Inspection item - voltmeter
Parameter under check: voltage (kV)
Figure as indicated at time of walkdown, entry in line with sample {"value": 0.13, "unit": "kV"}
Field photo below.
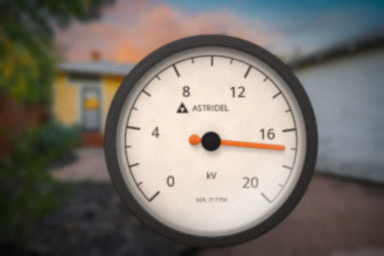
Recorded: {"value": 17, "unit": "kV"}
